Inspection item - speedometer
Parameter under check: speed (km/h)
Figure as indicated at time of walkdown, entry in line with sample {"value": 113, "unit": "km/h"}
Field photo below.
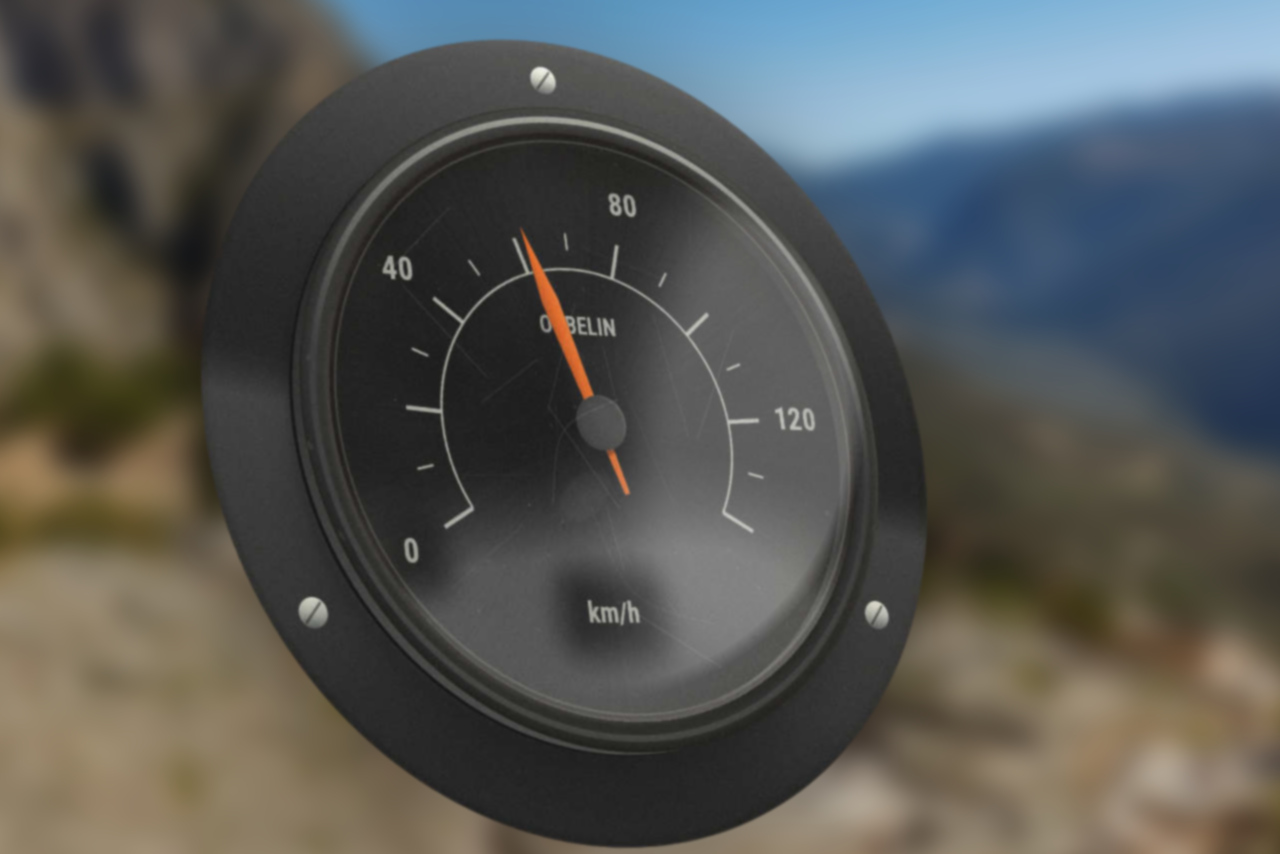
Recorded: {"value": 60, "unit": "km/h"}
